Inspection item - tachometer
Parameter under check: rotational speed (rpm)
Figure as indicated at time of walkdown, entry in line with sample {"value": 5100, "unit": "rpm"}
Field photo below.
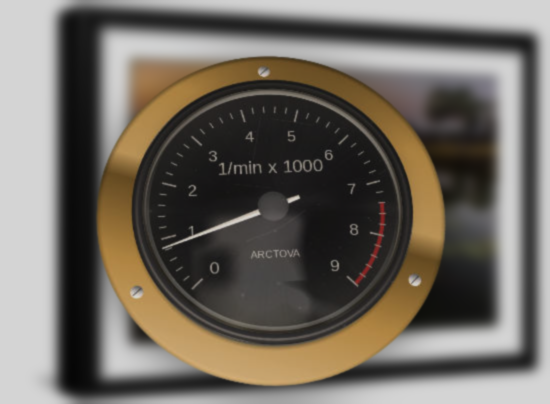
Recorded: {"value": 800, "unit": "rpm"}
